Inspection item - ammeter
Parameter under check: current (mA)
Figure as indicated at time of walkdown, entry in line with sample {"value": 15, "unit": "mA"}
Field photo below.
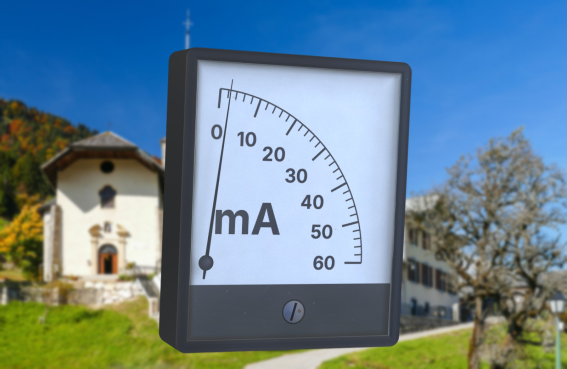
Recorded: {"value": 2, "unit": "mA"}
